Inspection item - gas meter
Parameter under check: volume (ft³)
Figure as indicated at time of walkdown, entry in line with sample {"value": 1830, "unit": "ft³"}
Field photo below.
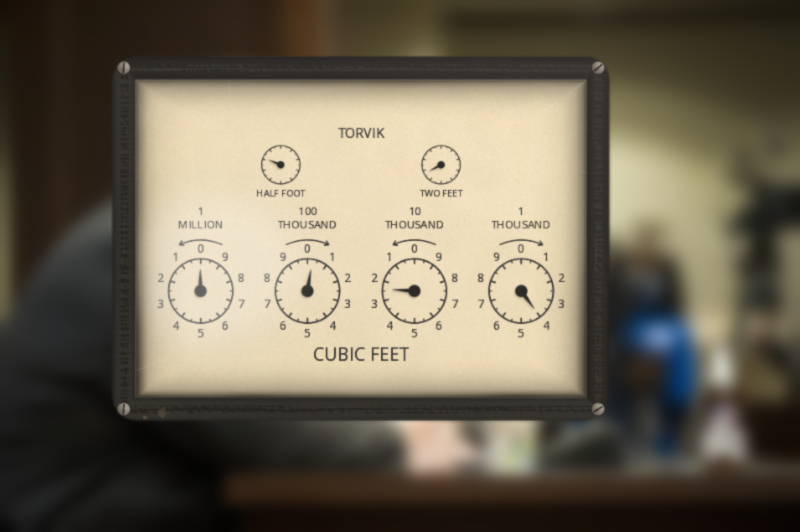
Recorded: {"value": 2400, "unit": "ft³"}
